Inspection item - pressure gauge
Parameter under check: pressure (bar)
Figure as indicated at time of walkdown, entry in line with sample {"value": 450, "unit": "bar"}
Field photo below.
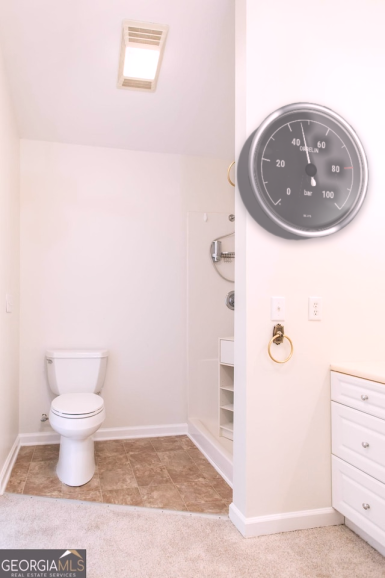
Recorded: {"value": 45, "unit": "bar"}
